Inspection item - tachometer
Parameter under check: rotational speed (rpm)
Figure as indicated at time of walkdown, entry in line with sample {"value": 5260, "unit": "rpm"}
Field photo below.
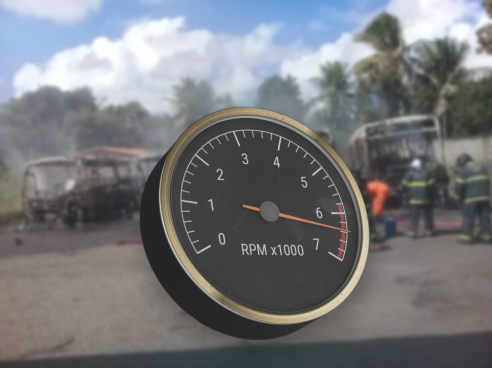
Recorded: {"value": 6400, "unit": "rpm"}
